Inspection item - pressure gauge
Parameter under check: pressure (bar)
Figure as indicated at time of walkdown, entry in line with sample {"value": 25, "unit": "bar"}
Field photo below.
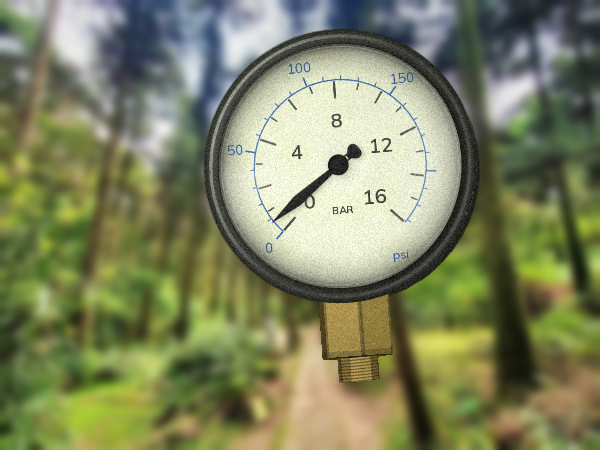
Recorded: {"value": 0.5, "unit": "bar"}
